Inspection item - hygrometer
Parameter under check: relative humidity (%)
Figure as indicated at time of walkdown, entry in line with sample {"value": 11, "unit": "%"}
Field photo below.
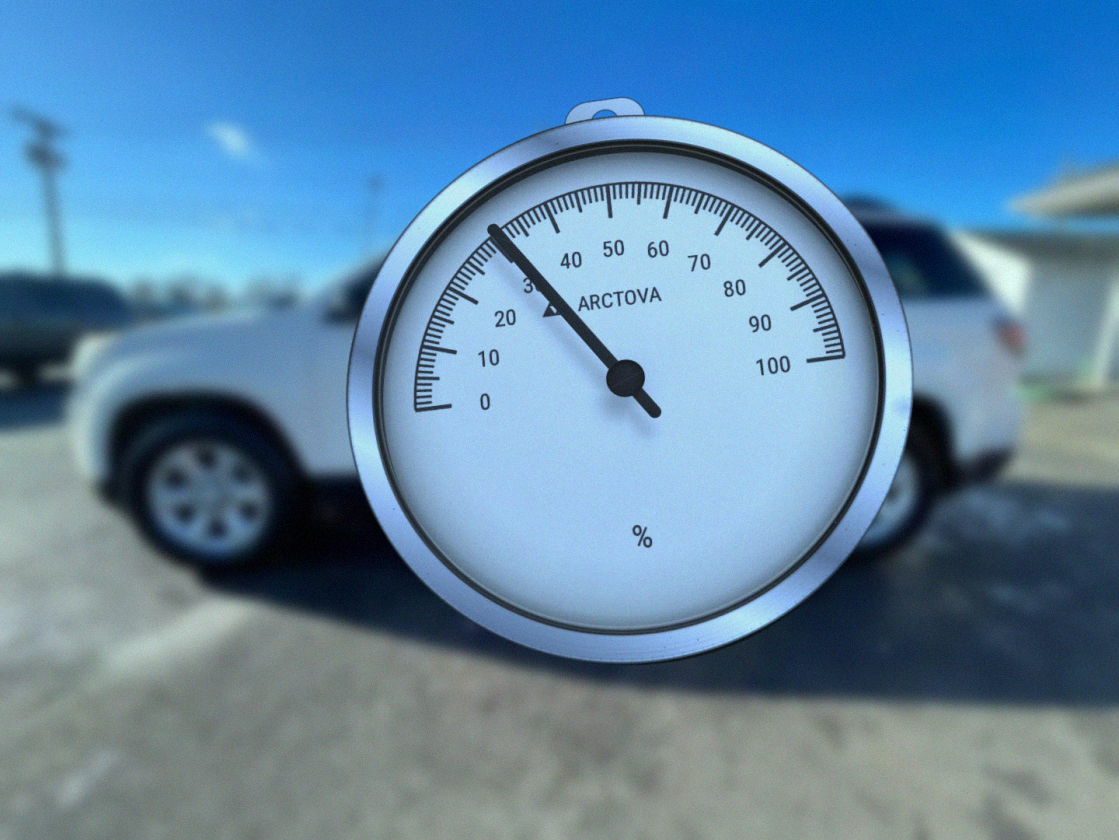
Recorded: {"value": 31, "unit": "%"}
